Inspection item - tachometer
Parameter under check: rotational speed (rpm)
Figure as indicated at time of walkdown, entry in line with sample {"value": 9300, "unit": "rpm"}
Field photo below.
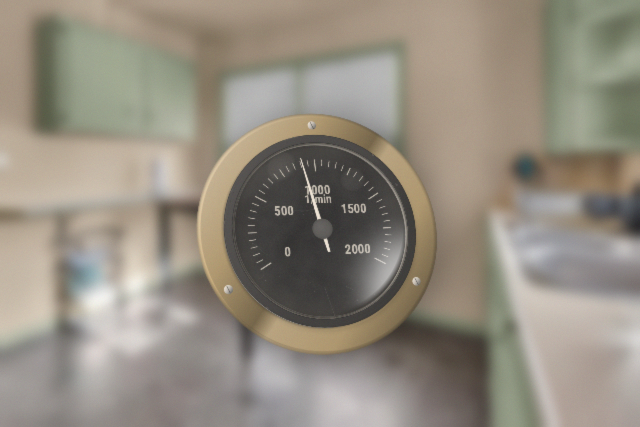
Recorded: {"value": 900, "unit": "rpm"}
